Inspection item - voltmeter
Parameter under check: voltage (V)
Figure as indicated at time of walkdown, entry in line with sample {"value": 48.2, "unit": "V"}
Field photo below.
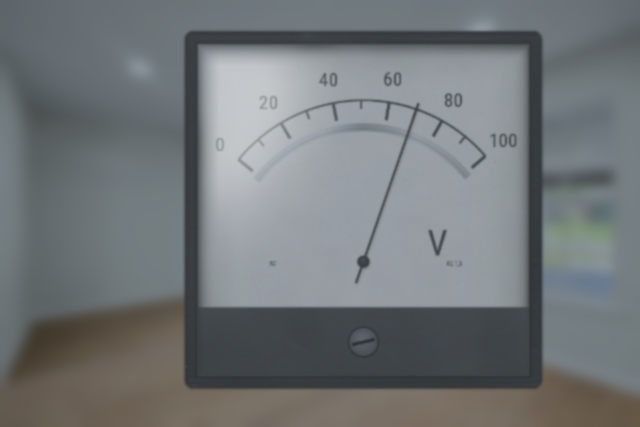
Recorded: {"value": 70, "unit": "V"}
